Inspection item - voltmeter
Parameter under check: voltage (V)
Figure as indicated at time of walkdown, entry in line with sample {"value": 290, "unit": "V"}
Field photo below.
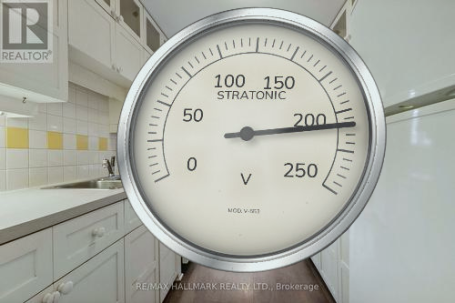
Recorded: {"value": 210, "unit": "V"}
